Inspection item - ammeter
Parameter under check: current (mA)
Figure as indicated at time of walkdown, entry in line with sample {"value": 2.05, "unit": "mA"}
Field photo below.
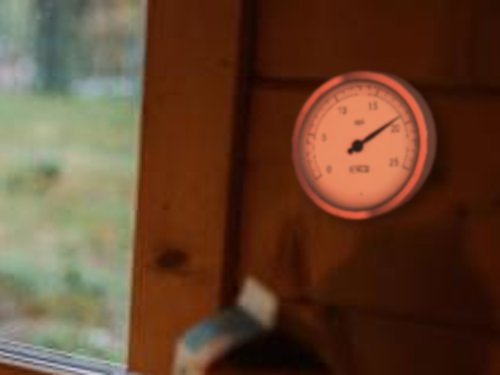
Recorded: {"value": 19, "unit": "mA"}
